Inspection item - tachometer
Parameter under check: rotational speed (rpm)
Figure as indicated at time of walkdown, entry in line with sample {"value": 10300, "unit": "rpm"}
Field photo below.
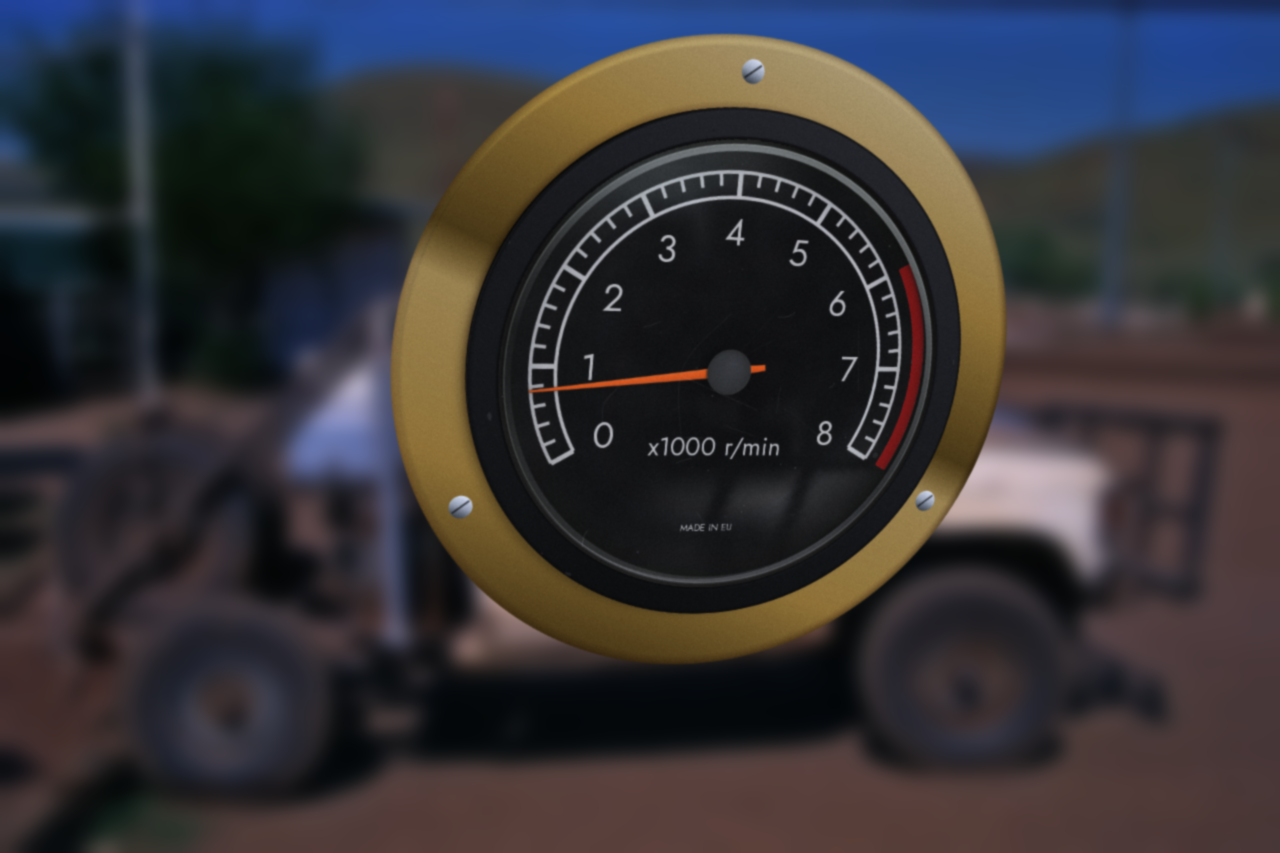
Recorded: {"value": 800, "unit": "rpm"}
